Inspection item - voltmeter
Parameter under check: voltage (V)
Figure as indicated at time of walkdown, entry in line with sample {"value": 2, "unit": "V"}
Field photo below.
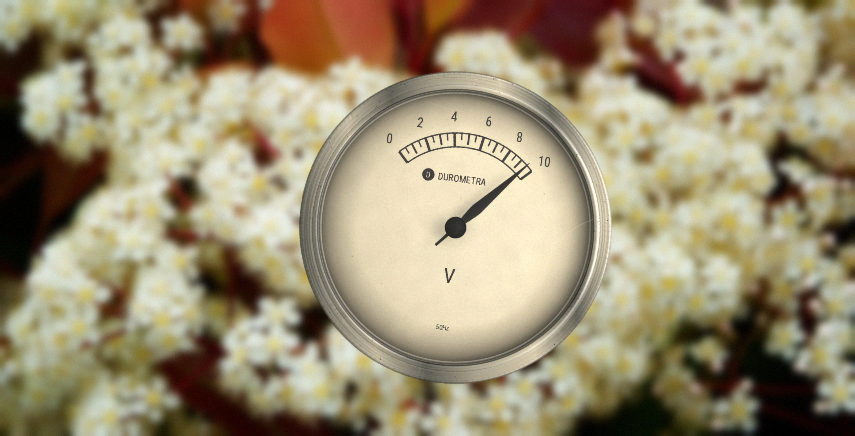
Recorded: {"value": 9.5, "unit": "V"}
